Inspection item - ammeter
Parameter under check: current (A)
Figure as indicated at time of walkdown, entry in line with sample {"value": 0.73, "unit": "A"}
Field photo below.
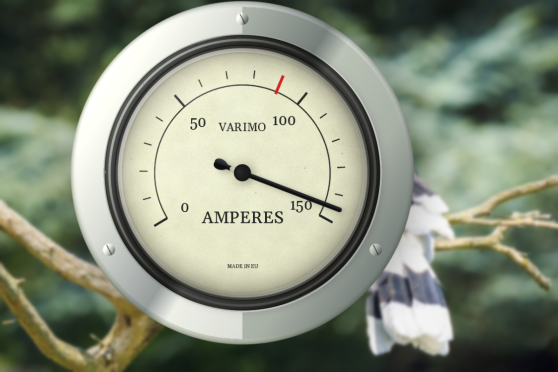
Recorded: {"value": 145, "unit": "A"}
